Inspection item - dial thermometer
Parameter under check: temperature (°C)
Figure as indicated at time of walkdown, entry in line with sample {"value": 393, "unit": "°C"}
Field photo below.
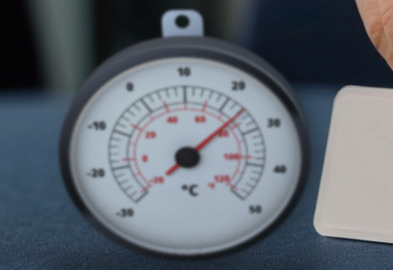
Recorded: {"value": 24, "unit": "°C"}
